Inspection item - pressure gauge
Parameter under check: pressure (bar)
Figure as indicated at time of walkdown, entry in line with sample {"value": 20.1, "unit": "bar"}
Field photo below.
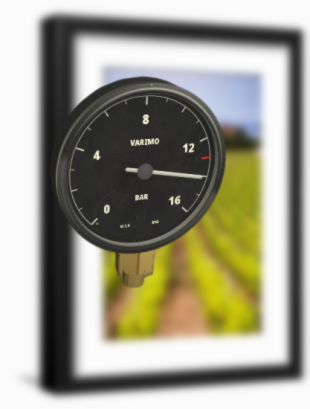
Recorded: {"value": 14, "unit": "bar"}
